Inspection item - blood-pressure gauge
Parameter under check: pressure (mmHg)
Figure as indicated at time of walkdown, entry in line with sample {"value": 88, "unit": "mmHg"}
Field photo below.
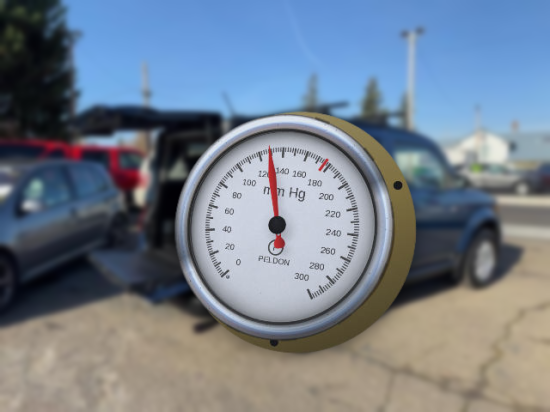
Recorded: {"value": 130, "unit": "mmHg"}
